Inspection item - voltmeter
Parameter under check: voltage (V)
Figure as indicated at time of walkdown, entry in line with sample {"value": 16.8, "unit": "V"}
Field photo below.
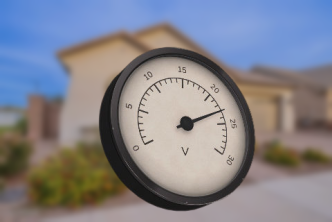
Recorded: {"value": 23, "unit": "V"}
